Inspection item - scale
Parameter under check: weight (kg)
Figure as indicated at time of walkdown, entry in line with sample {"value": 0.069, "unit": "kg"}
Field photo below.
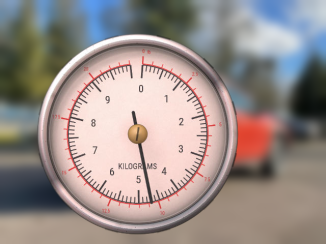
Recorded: {"value": 4.7, "unit": "kg"}
